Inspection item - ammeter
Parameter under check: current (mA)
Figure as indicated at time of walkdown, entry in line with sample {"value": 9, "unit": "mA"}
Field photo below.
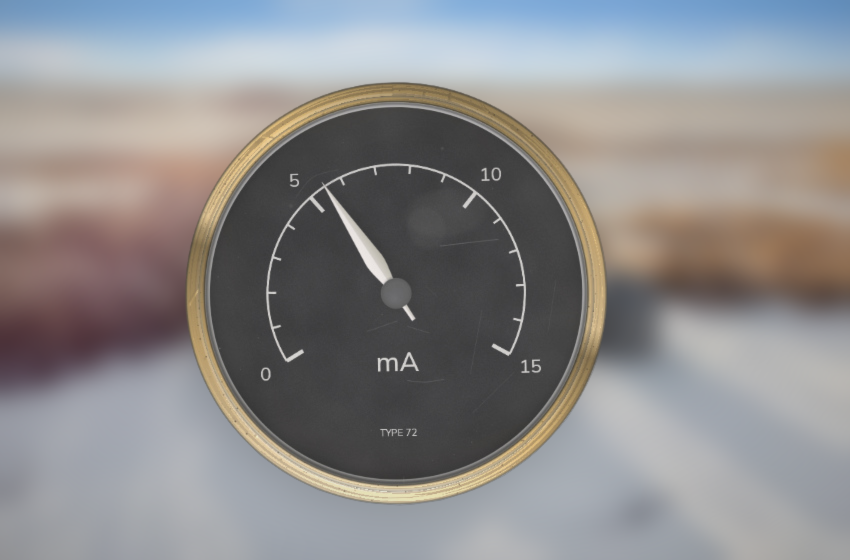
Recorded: {"value": 5.5, "unit": "mA"}
